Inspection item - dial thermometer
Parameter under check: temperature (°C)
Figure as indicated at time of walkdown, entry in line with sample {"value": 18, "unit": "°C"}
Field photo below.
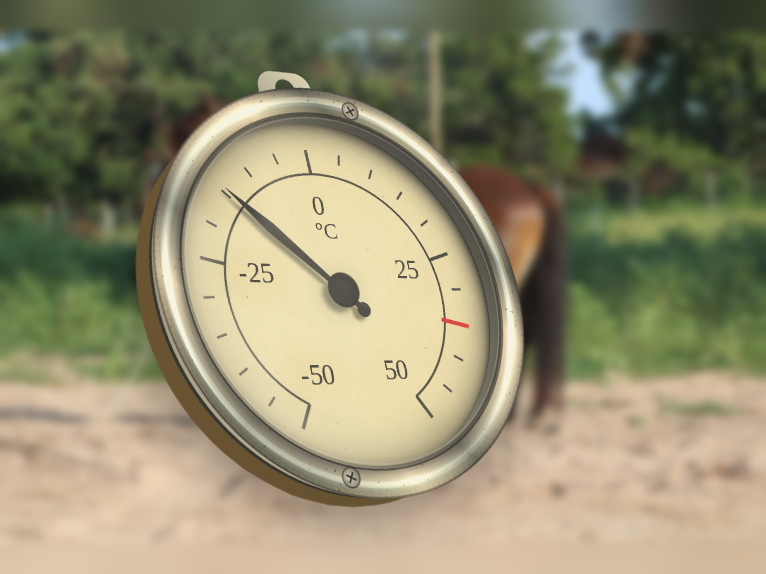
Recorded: {"value": -15, "unit": "°C"}
